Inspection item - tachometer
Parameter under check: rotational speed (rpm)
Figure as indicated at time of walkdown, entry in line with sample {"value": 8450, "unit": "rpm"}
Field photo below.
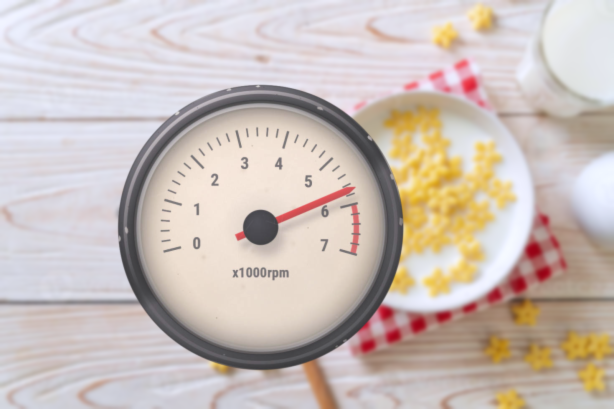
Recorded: {"value": 5700, "unit": "rpm"}
